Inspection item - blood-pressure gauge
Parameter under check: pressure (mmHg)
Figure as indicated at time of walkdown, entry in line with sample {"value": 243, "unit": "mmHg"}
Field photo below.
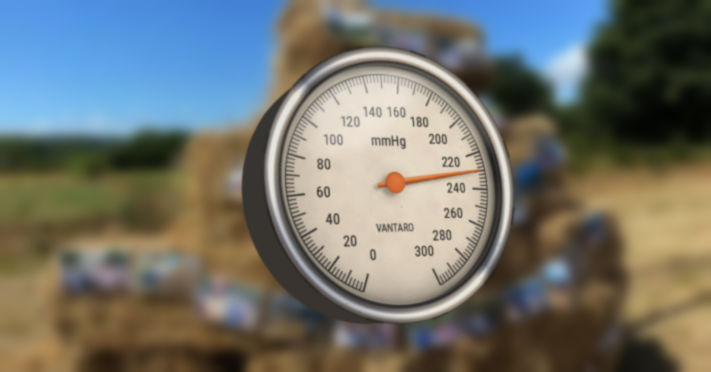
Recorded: {"value": 230, "unit": "mmHg"}
